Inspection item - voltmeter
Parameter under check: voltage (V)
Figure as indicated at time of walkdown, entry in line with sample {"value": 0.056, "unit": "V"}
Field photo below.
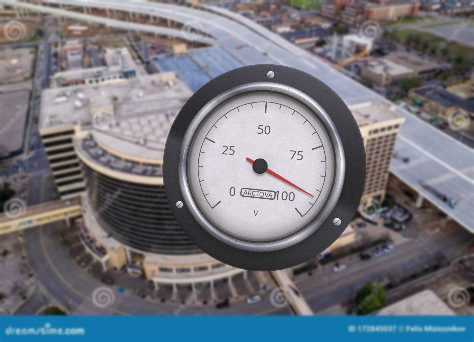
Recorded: {"value": 92.5, "unit": "V"}
